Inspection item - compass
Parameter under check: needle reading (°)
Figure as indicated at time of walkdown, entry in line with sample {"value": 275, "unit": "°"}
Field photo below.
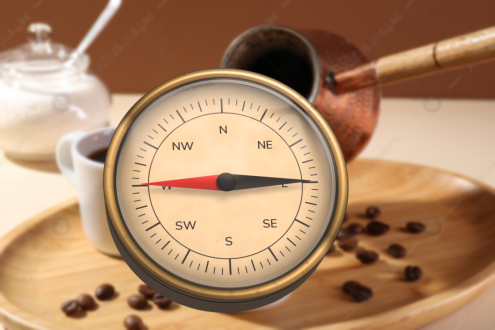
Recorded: {"value": 270, "unit": "°"}
